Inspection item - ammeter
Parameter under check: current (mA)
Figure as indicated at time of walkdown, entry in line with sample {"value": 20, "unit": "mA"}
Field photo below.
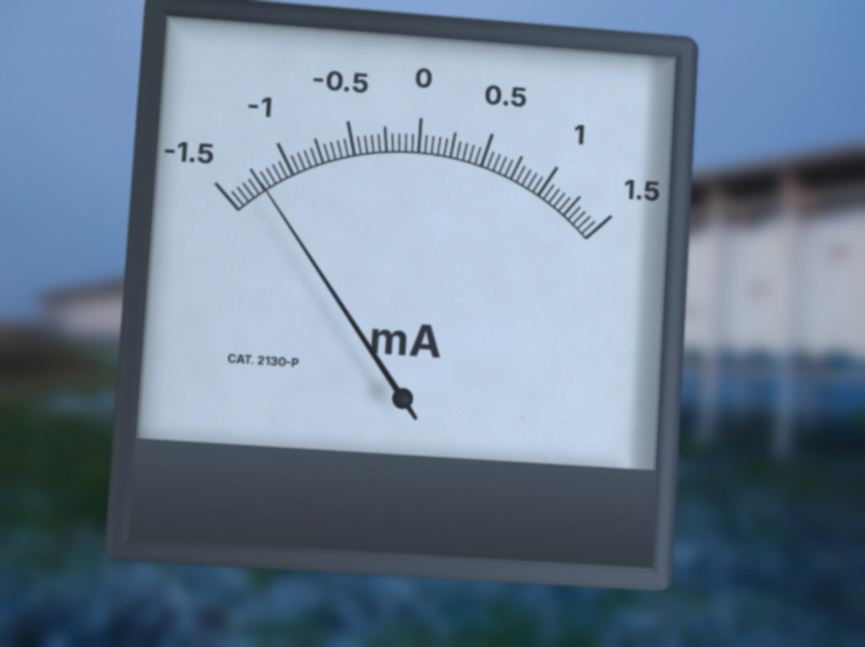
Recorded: {"value": -1.25, "unit": "mA"}
